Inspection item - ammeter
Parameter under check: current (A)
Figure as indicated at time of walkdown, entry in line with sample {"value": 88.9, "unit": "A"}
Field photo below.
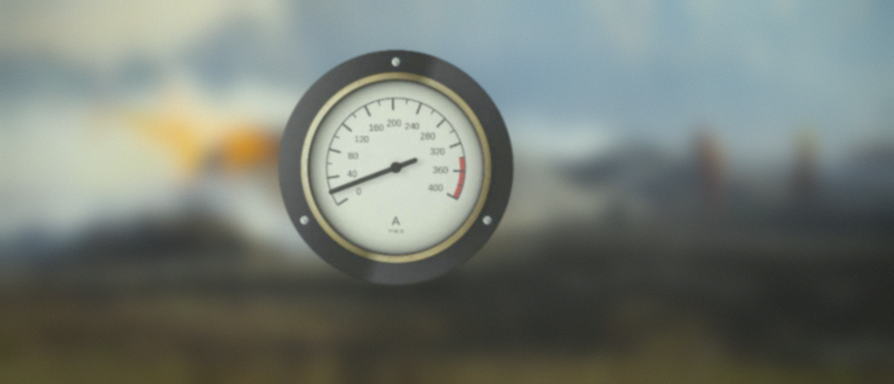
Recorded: {"value": 20, "unit": "A"}
